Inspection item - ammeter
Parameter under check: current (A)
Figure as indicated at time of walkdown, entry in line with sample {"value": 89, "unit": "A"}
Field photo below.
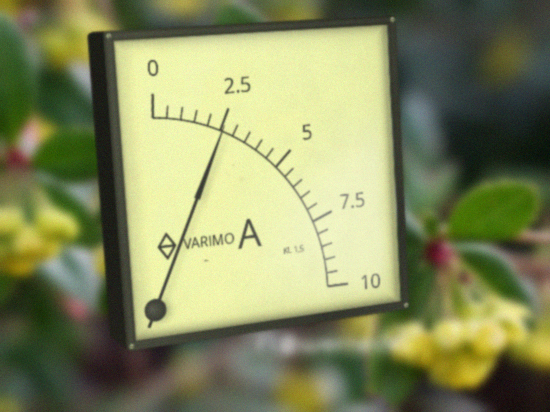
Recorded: {"value": 2.5, "unit": "A"}
